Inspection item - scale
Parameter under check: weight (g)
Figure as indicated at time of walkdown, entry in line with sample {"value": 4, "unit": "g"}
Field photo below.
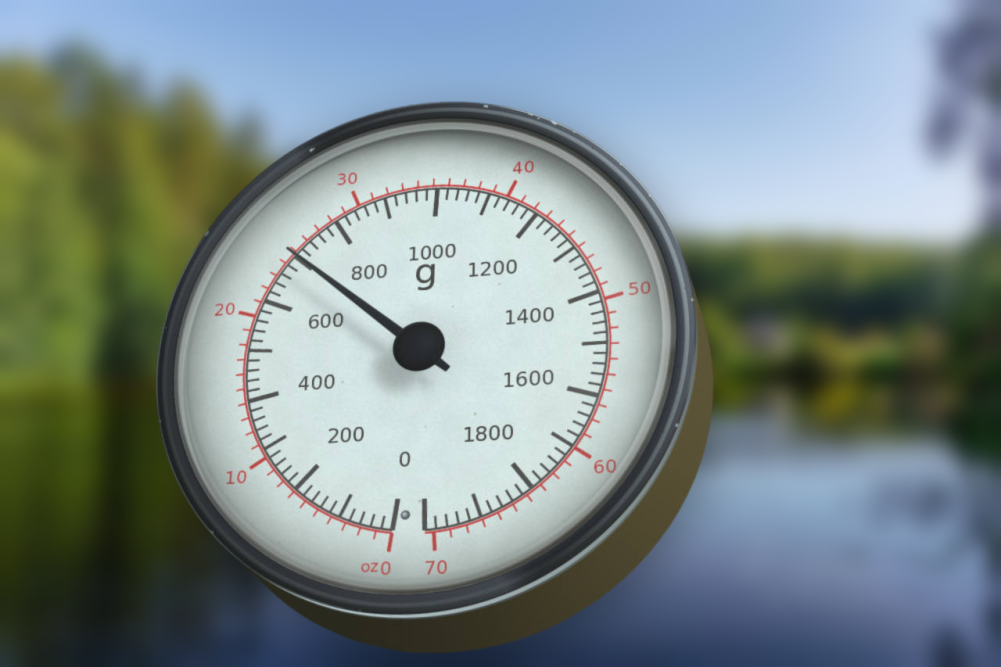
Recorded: {"value": 700, "unit": "g"}
